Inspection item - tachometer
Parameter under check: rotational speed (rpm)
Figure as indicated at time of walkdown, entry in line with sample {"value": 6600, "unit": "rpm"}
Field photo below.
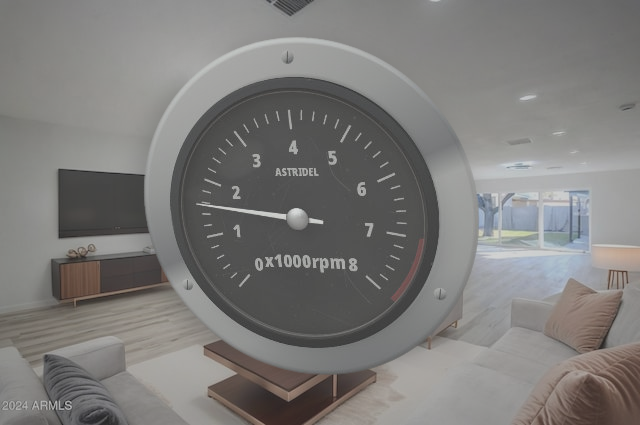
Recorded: {"value": 1600, "unit": "rpm"}
